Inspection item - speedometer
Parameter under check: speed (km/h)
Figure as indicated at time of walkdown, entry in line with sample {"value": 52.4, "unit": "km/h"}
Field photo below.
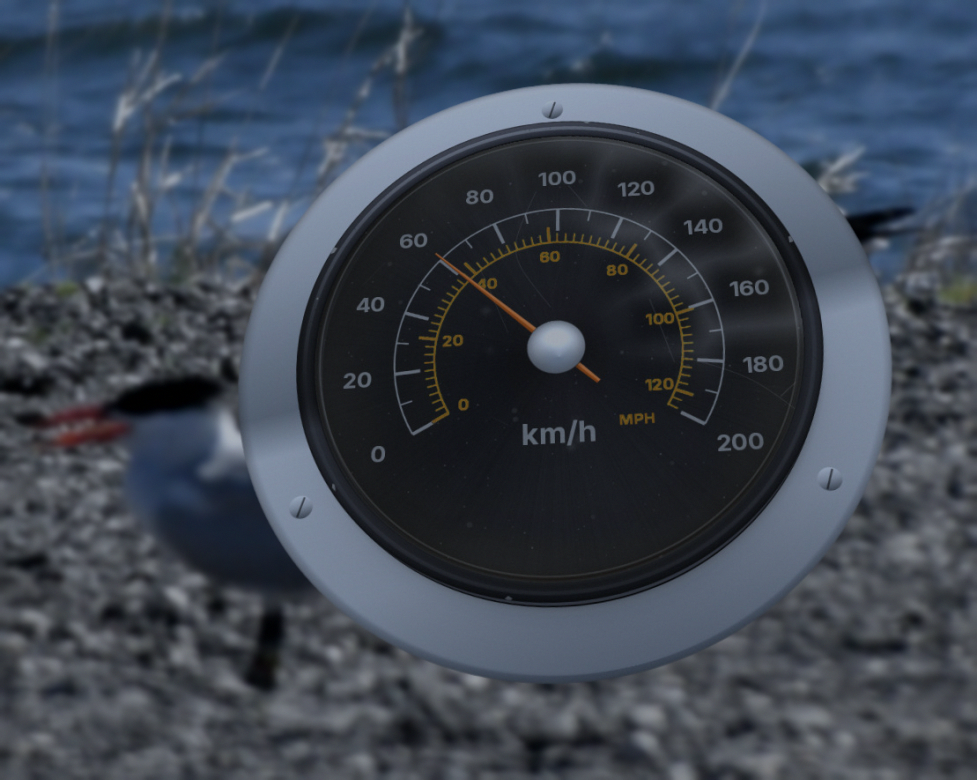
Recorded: {"value": 60, "unit": "km/h"}
